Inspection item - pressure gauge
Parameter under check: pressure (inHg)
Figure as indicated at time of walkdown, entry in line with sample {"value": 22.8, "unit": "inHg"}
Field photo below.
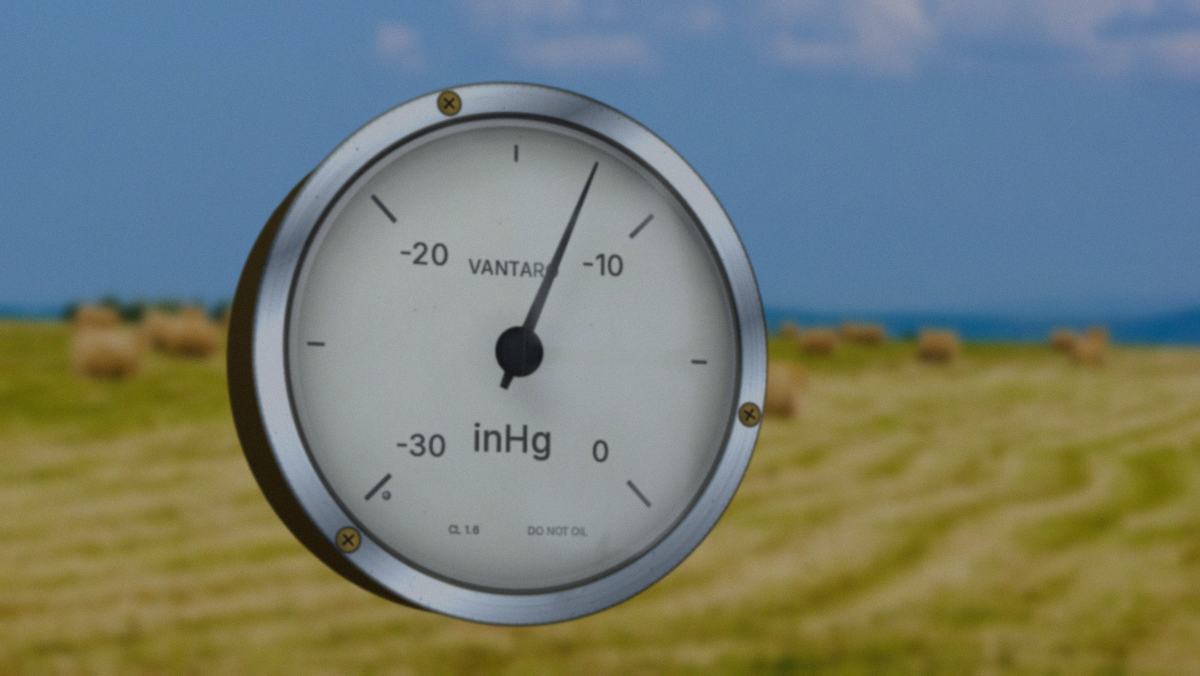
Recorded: {"value": -12.5, "unit": "inHg"}
